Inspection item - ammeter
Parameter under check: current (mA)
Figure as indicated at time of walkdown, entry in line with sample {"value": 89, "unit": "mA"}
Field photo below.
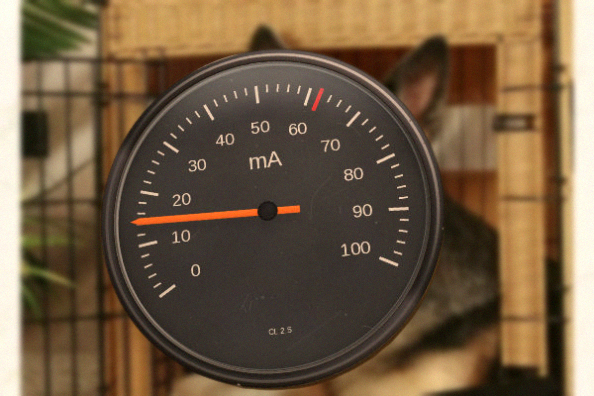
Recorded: {"value": 14, "unit": "mA"}
